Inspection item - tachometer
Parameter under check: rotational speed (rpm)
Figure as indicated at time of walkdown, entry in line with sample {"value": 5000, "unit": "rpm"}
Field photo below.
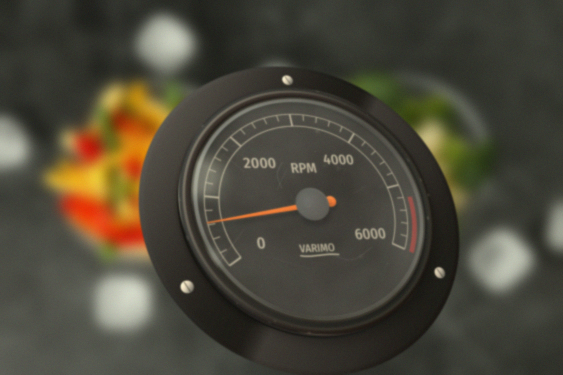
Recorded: {"value": 600, "unit": "rpm"}
